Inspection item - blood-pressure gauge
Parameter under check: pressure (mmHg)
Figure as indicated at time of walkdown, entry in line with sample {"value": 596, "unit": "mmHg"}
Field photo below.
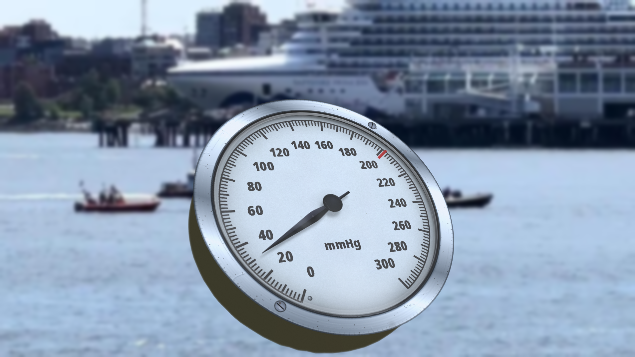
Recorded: {"value": 30, "unit": "mmHg"}
